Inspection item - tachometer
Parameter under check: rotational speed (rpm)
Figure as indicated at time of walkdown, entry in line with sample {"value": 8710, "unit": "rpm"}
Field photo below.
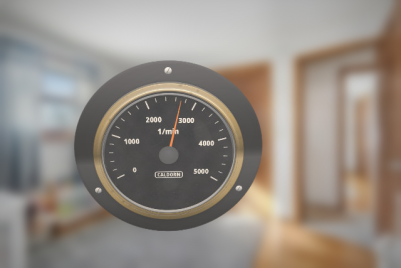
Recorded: {"value": 2700, "unit": "rpm"}
